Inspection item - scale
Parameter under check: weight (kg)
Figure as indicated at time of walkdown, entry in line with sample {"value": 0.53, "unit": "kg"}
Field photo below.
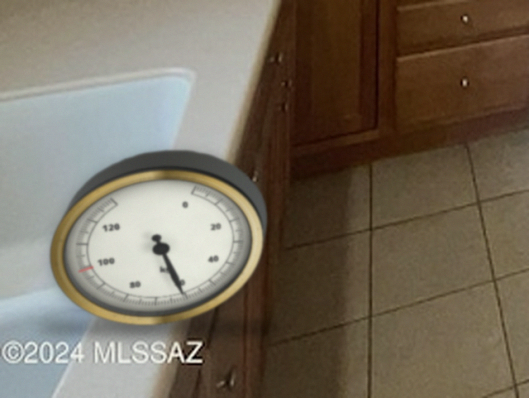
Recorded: {"value": 60, "unit": "kg"}
